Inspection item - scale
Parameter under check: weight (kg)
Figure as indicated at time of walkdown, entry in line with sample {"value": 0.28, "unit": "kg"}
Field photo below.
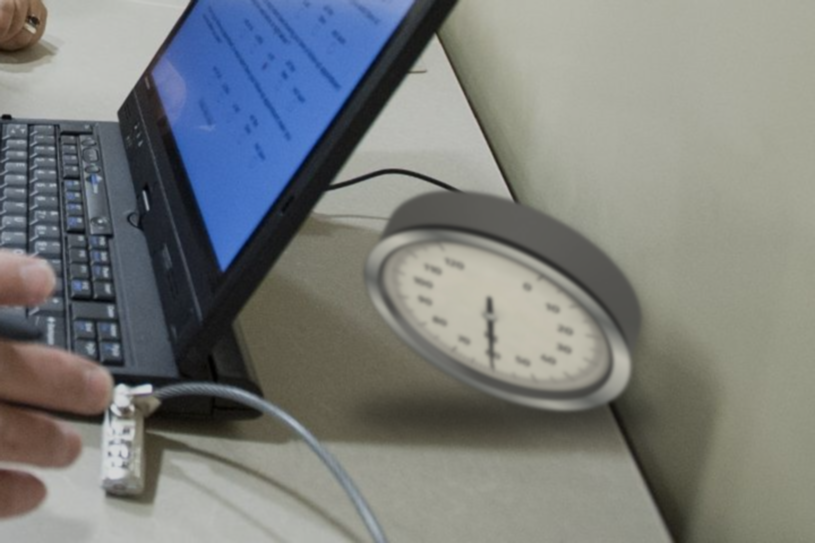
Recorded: {"value": 60, "unit": "kg"}
